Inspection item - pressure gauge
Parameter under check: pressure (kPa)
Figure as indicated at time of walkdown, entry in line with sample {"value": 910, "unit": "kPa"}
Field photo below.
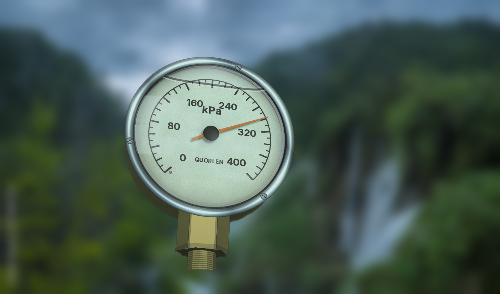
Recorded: {"value": 300, "unit": "kPa"}
